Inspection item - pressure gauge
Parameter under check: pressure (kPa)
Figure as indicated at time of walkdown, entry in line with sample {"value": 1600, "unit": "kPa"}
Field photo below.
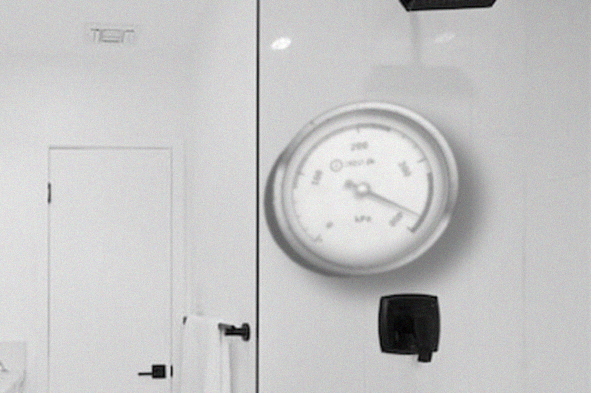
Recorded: {"value": 380, "unit": "kPa"}
